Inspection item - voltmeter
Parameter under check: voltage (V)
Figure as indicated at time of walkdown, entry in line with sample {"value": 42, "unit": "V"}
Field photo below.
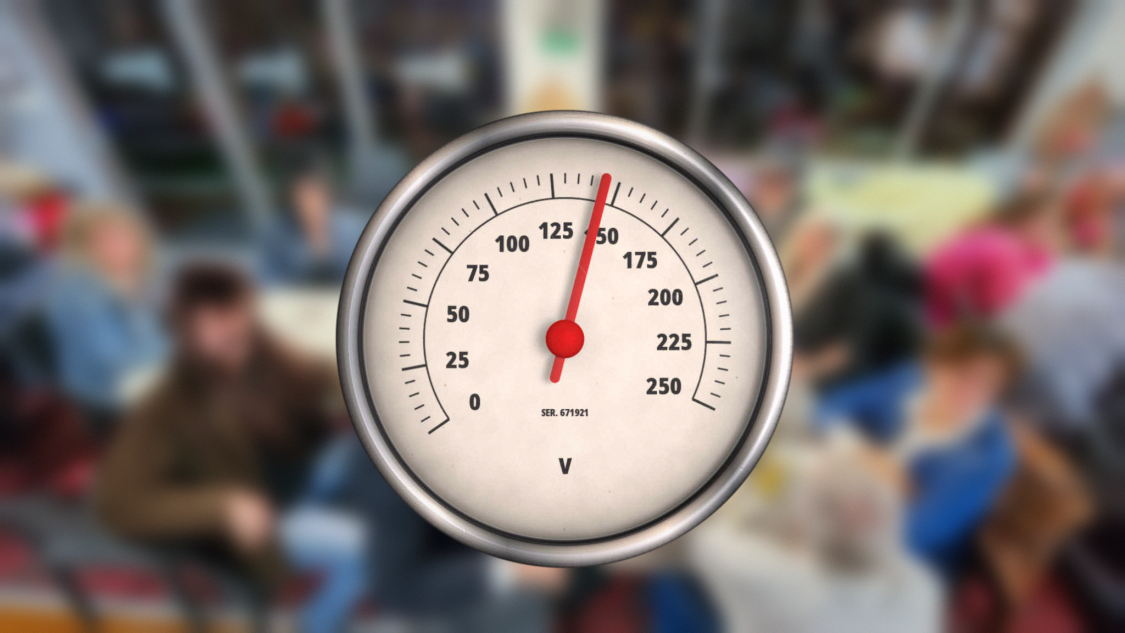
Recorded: {"value": 145, "unit": "V"}
